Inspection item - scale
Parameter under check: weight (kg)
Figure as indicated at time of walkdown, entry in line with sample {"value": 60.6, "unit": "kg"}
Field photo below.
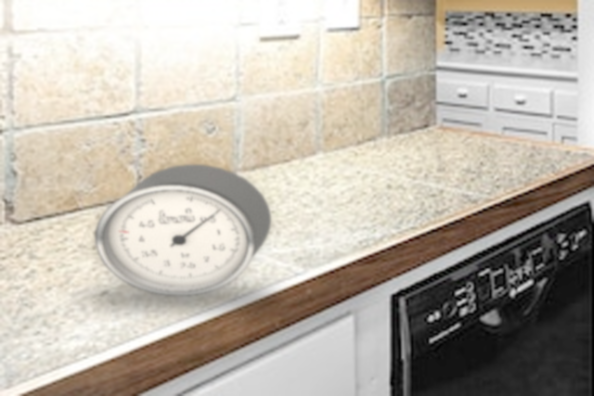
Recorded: {"value": 0.5, "unit": "kg"}
